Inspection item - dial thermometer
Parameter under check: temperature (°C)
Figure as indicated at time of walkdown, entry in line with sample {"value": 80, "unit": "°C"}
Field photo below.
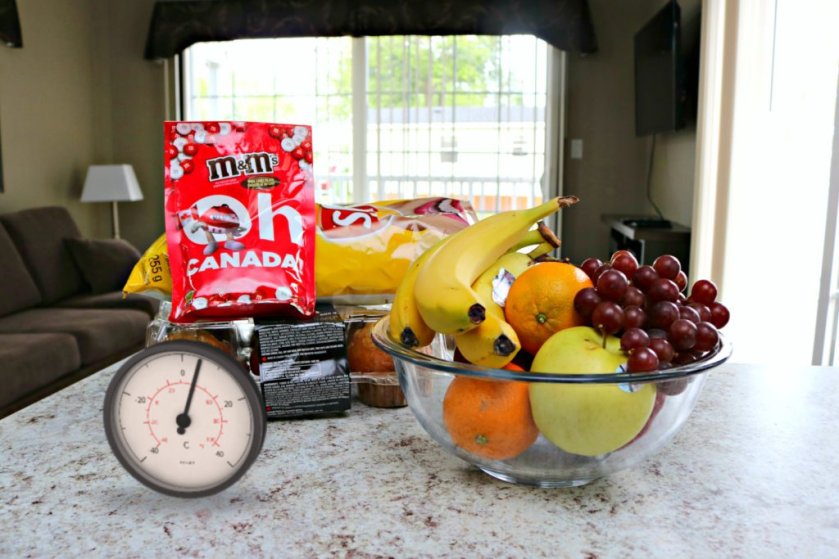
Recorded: {"value": 5, "unit": "°C"}
